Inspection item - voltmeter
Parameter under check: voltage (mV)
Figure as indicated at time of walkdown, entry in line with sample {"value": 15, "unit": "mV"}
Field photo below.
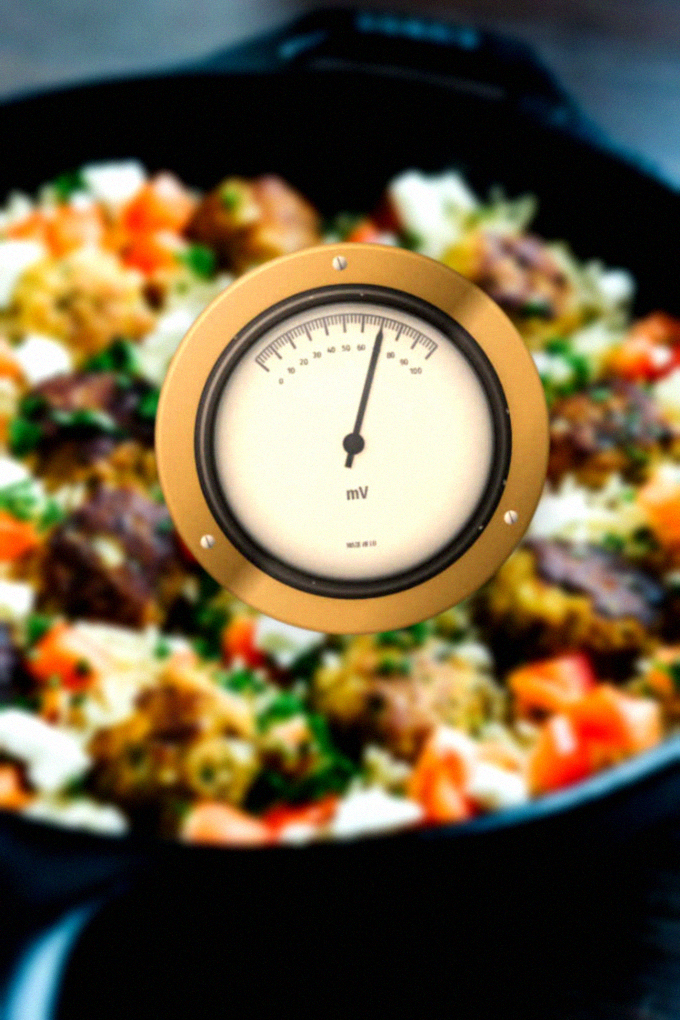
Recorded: {"value": 70, "unit": "mV"}
